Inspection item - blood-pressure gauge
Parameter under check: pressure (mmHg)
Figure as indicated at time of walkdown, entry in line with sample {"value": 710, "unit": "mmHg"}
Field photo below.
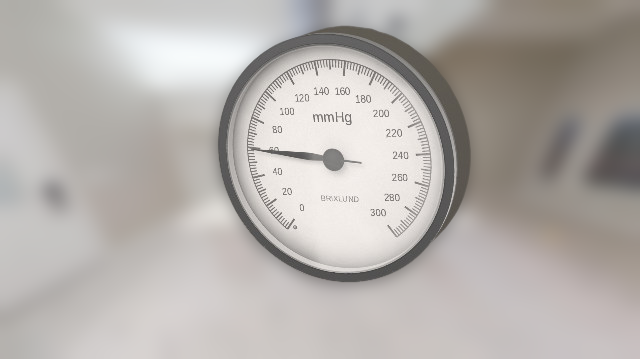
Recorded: {"value": 60, "unit": "mmHg"}
